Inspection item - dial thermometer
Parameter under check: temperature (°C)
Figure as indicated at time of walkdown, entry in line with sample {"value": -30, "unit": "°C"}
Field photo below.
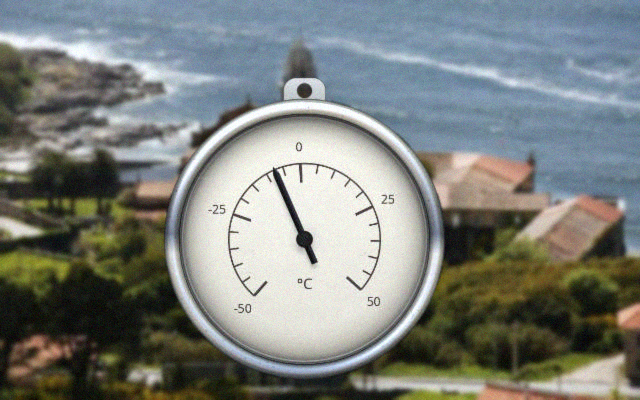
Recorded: {"value": -7.5, "unit": "°C"}
